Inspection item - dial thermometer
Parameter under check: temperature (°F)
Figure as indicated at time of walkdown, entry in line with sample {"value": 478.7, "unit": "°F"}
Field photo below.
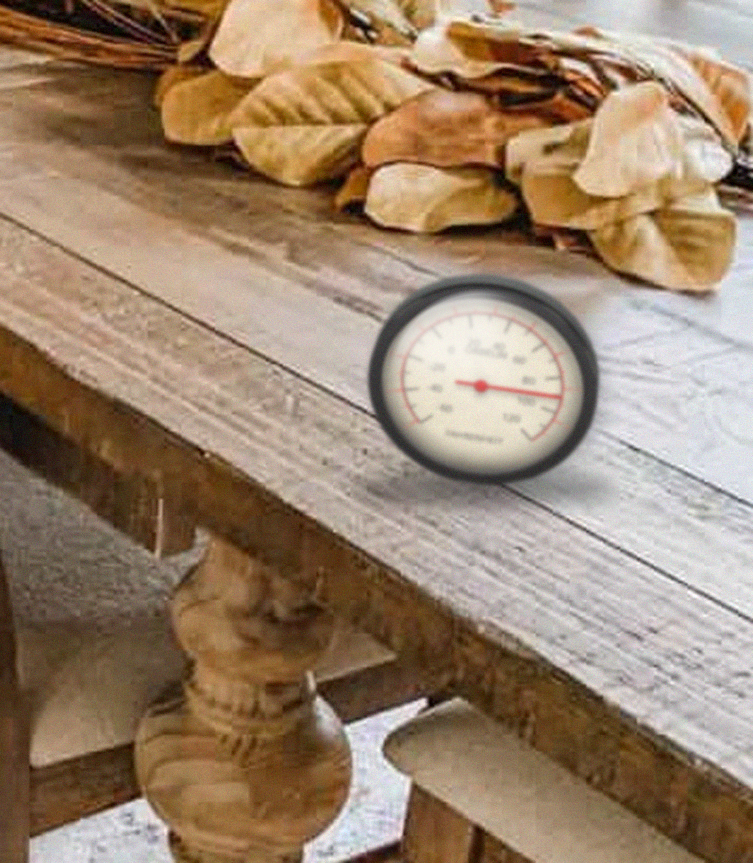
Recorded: {"value": 90, "unit": "°F"}
